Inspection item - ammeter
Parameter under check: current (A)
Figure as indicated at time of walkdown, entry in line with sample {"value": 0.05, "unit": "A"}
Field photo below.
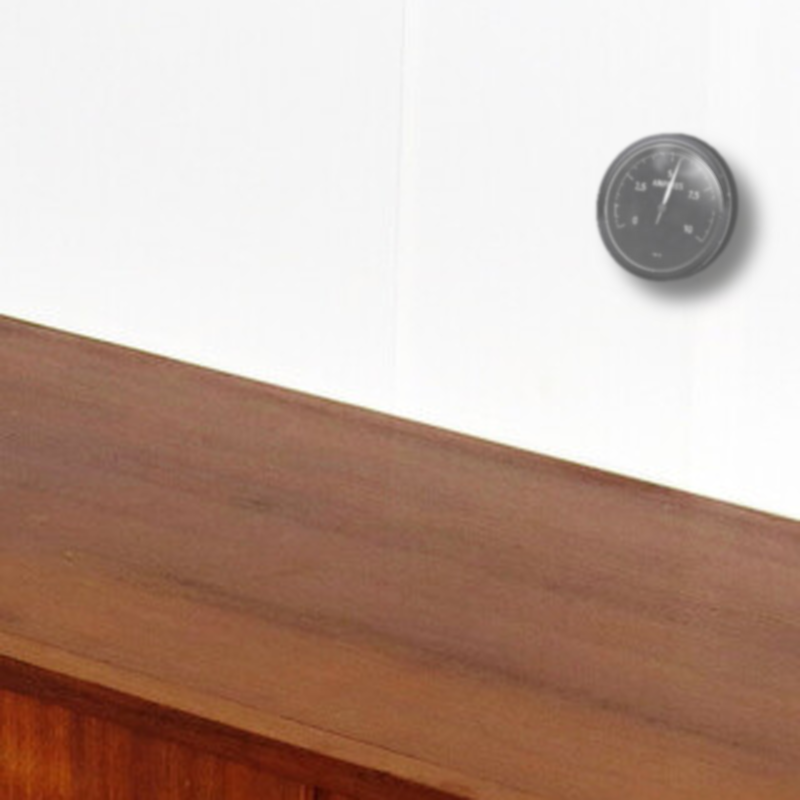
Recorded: {"value": 5.5, "unit": "A"}
